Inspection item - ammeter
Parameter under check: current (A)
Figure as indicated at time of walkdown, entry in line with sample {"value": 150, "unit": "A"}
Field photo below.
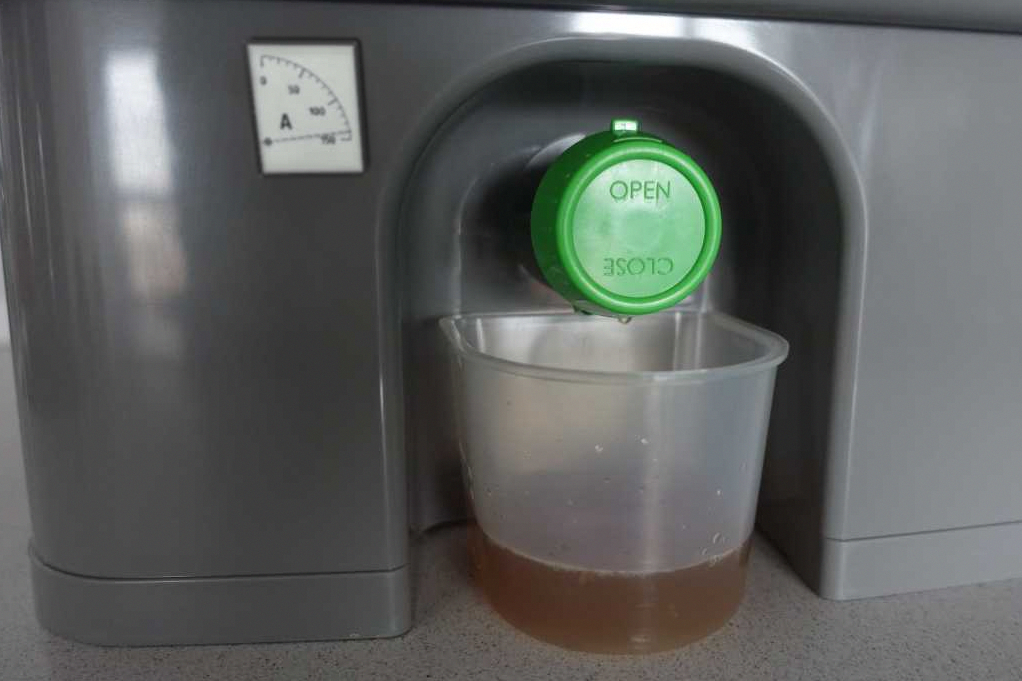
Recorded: {"value": 140, "unit": "A"}
